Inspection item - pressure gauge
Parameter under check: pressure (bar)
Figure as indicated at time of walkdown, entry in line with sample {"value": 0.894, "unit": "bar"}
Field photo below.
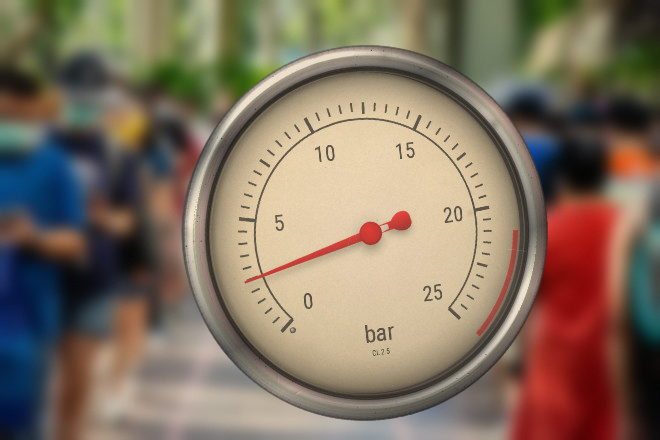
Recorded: {"value": 2.5, "unit": "bar"}
